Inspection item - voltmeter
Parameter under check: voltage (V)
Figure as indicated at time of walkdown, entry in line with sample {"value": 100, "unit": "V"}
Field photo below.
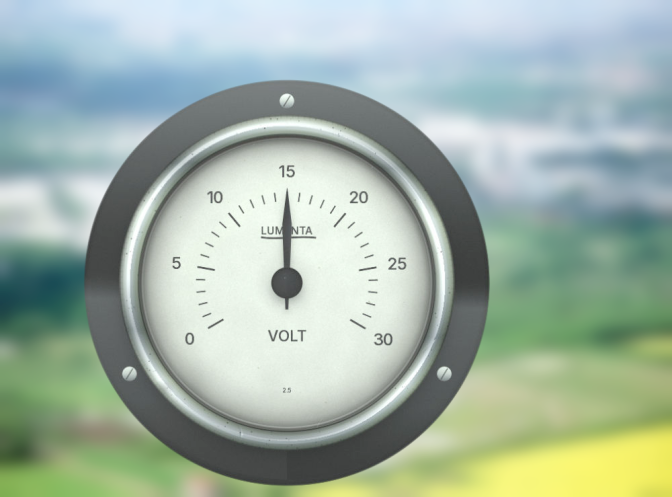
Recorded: {"value": 15, "unit": "V"}
